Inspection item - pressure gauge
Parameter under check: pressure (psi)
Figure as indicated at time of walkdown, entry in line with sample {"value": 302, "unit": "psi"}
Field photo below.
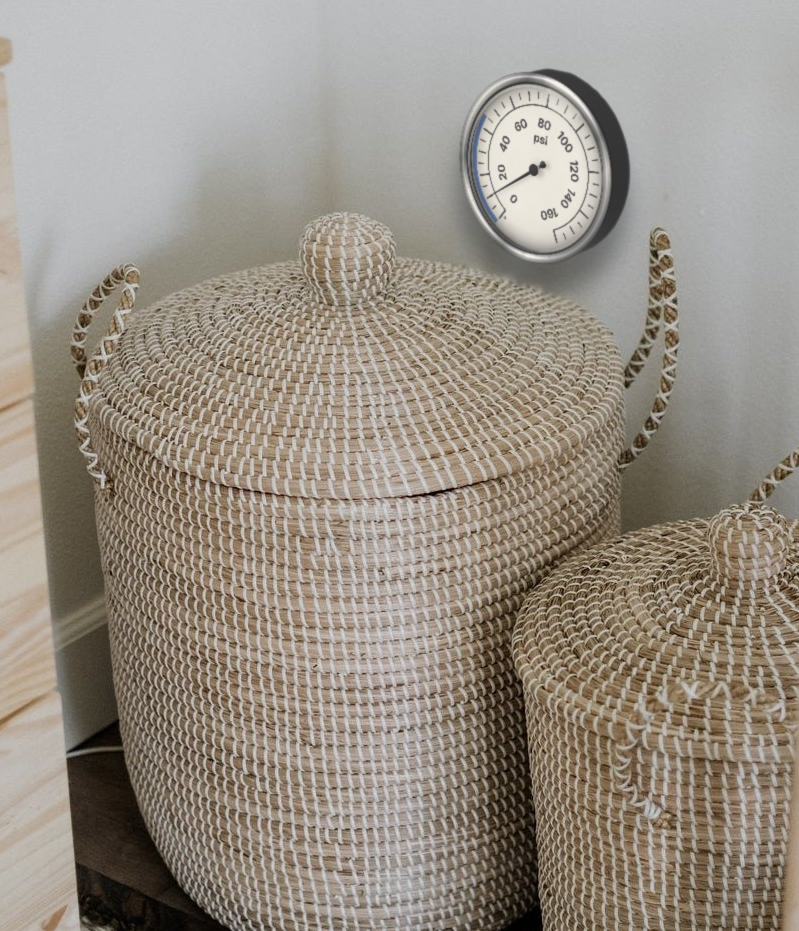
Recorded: {"value": 10, "unit": "psi"}
